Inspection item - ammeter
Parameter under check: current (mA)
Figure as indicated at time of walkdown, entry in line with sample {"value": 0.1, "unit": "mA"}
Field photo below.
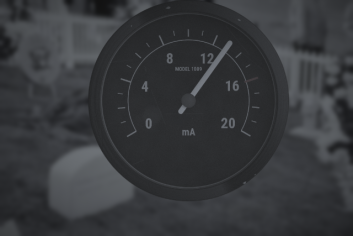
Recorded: {"value": 13, "unit": "mA"}
